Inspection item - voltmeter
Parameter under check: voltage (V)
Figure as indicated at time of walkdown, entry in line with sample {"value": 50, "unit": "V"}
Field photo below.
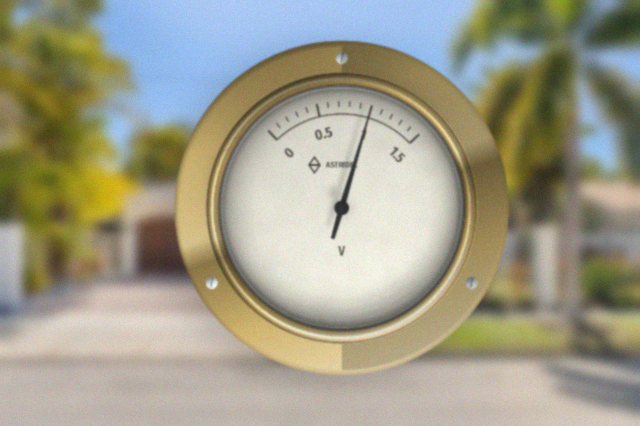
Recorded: {"value": 1, "unit": "V"}
